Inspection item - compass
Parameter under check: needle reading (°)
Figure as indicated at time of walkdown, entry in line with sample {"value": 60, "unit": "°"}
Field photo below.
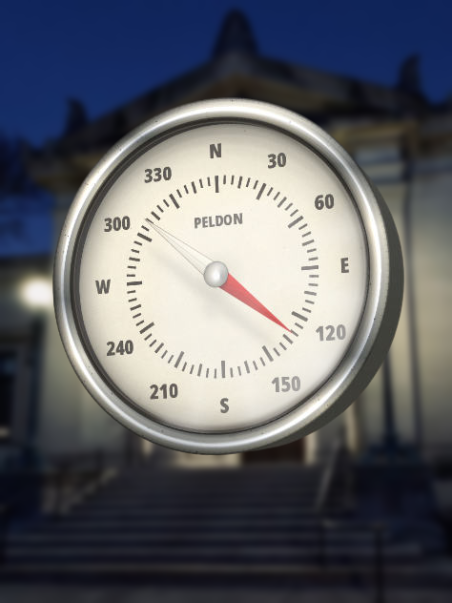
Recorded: {"value": 130, "unit": "°"}
